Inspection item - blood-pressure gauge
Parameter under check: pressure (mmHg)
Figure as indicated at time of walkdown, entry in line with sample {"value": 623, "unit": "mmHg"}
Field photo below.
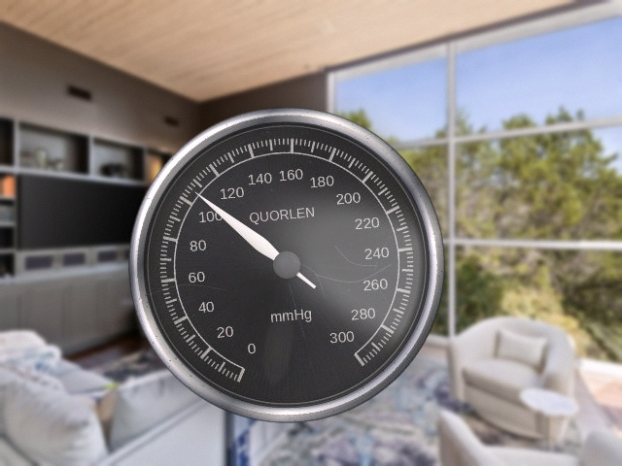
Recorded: {"value": 106, "unit": "mmHg"}
